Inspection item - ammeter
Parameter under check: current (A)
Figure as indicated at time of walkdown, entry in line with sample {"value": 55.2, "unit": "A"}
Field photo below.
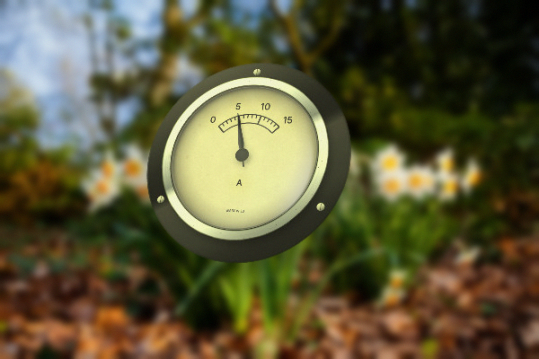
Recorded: {"value": 5, "unit": "A"}
